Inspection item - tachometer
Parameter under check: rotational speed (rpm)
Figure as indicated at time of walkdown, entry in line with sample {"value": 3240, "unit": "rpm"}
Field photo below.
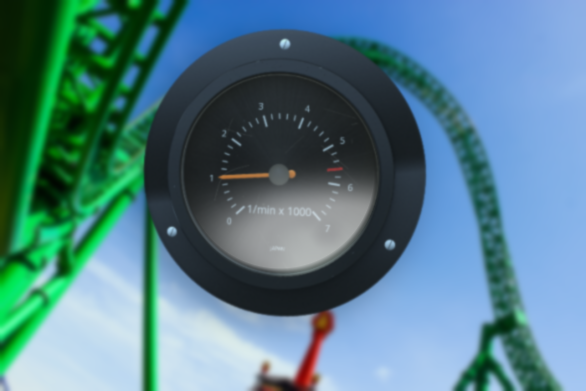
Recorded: {"value": 1000, "unit": "rpm"}
